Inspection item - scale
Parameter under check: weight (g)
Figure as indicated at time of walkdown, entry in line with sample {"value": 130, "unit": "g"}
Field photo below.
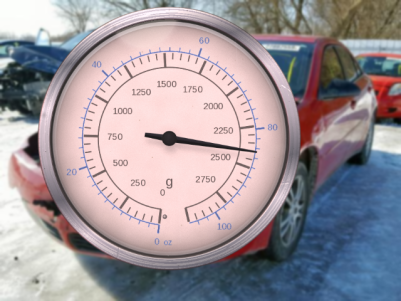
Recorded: {"value": 2400, "unit": "g"}
